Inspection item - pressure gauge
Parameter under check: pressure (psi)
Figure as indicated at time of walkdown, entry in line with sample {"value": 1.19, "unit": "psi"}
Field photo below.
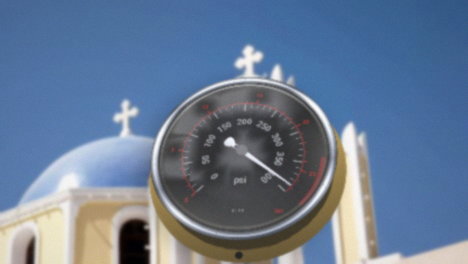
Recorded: {"value": 390, "unit": "psi"}
